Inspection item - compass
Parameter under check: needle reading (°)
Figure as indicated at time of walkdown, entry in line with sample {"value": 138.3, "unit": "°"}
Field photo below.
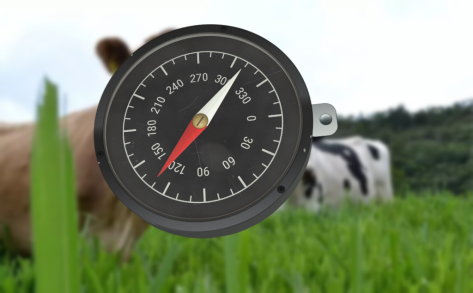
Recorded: {"value": 130, "unit": "°"}
